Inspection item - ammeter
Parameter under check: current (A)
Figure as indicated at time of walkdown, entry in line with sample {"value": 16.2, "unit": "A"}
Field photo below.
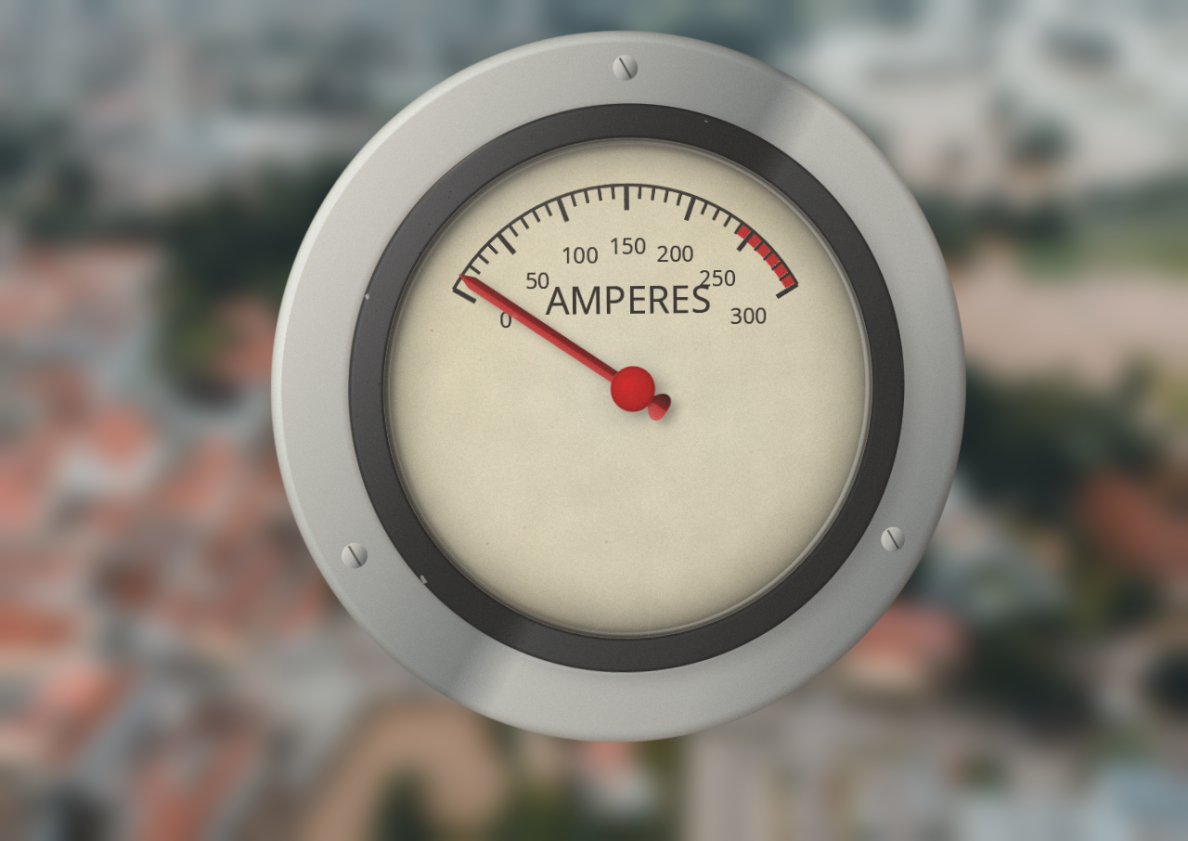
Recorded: {"value": 10, "unit": "A"}
